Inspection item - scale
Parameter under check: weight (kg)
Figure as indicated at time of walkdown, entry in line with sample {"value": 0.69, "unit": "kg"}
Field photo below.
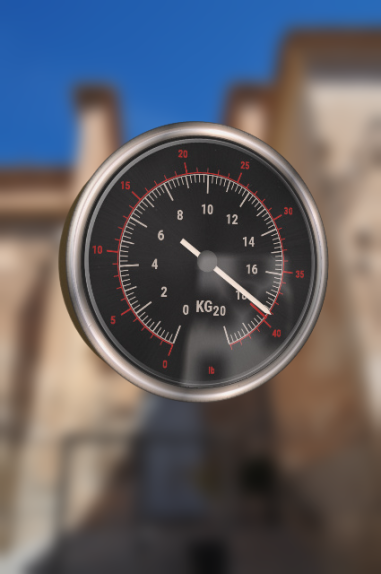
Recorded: {"value": 17.8, "unit": "kg"}
